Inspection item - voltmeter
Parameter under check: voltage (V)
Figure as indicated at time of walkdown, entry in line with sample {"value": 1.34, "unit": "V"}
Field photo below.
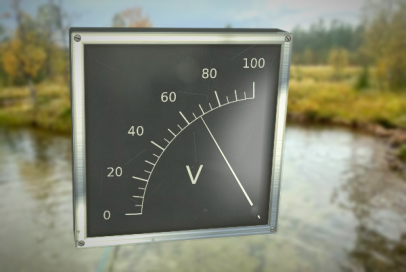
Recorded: {"value": 67.5, "unit": "V"}
